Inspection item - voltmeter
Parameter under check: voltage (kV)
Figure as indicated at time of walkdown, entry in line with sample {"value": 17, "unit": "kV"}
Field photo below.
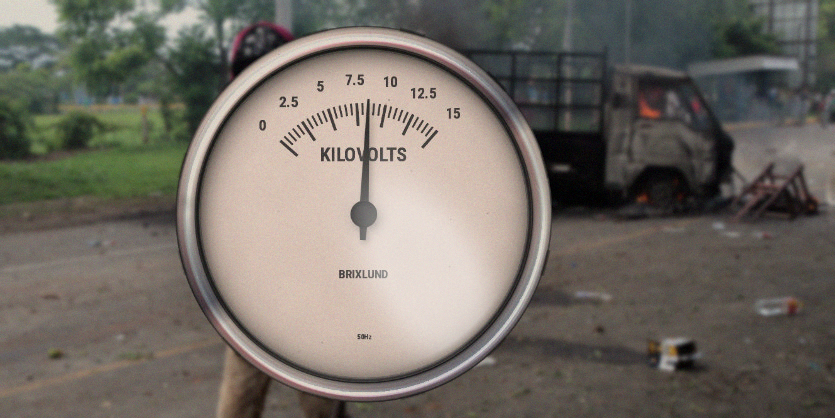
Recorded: {"value": 8.5, "unit": "kV"}
